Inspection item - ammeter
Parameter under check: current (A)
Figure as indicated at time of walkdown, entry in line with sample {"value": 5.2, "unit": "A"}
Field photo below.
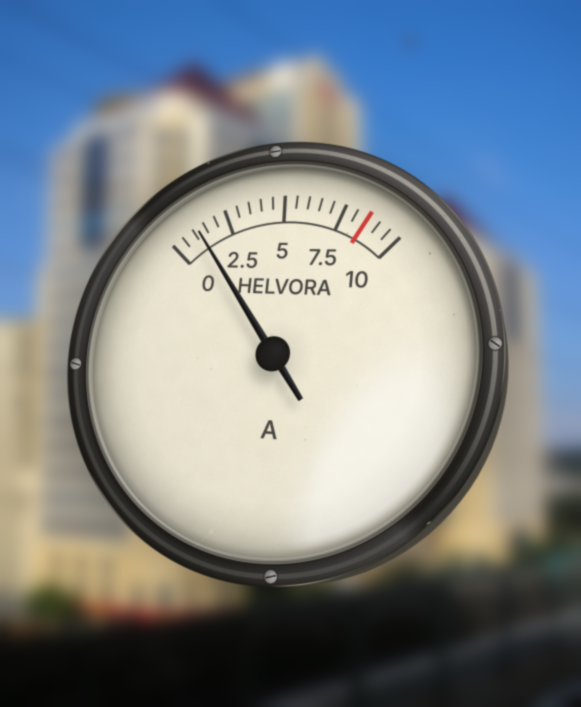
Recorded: {"value": 1.25, "unit": "A"}
